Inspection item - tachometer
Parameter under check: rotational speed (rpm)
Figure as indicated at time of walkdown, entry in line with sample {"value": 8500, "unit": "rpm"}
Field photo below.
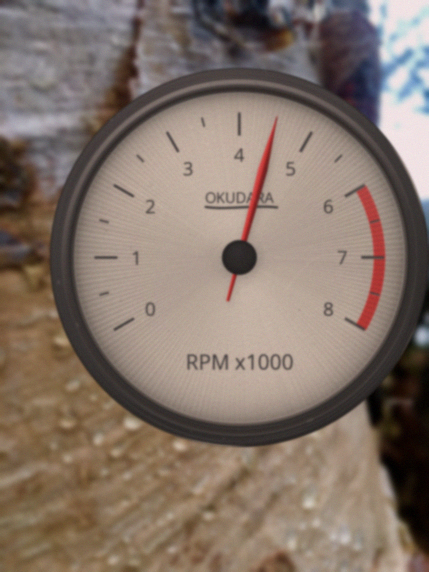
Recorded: {"value": 4500, "unit": "rpm"}
